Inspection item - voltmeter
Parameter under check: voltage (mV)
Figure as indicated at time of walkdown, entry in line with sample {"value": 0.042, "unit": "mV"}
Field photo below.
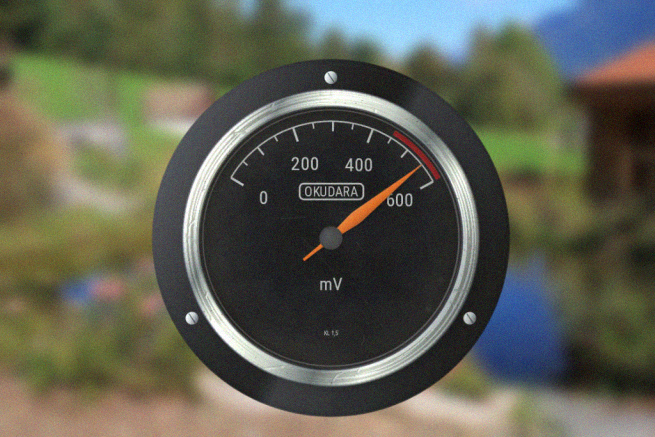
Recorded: {"value": 550, "unit": "mV"}
